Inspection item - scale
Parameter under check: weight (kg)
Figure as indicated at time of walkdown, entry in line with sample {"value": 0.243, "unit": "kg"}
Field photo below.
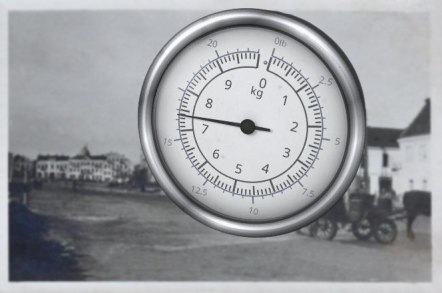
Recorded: {"value": 7.4, "unit": "kg"}
